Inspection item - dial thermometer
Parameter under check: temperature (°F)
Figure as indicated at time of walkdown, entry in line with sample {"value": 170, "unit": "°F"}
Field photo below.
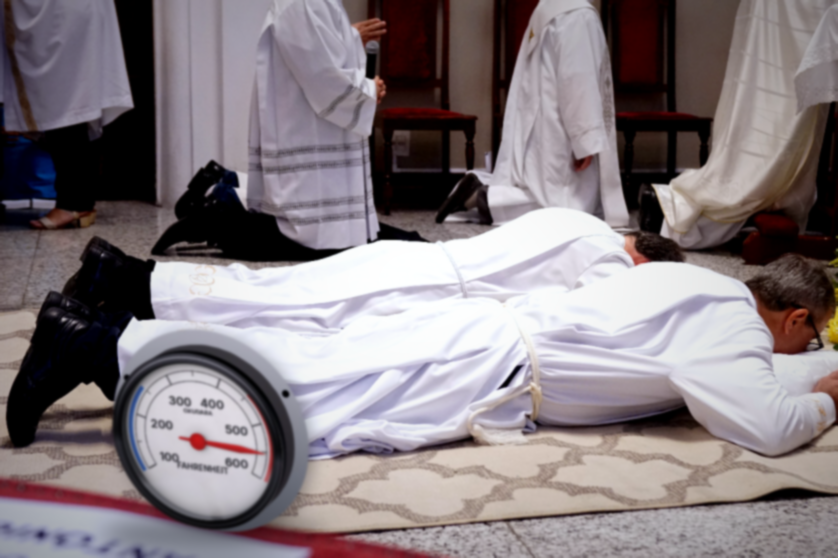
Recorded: {"value": 550, "unit": "°F"}
